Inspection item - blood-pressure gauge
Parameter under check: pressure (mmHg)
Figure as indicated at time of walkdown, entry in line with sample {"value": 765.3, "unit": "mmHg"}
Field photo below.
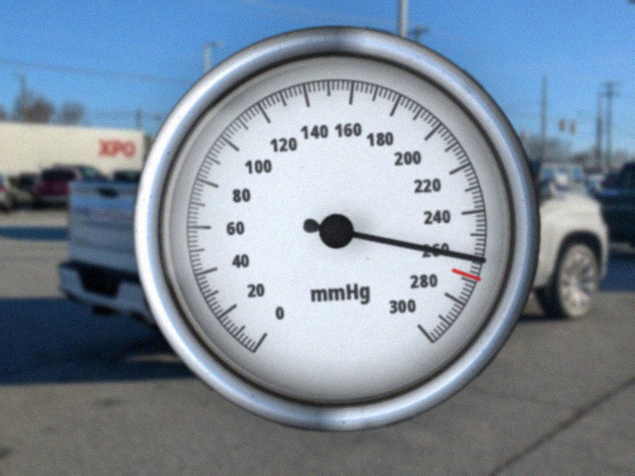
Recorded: {"value": 260, "unit": "mmHg"}
